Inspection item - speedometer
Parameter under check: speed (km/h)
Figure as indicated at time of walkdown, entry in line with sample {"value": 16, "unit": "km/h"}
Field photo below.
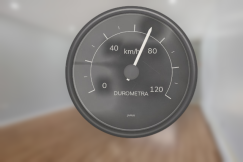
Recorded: {"value": 70, "unit": "km/h"}
